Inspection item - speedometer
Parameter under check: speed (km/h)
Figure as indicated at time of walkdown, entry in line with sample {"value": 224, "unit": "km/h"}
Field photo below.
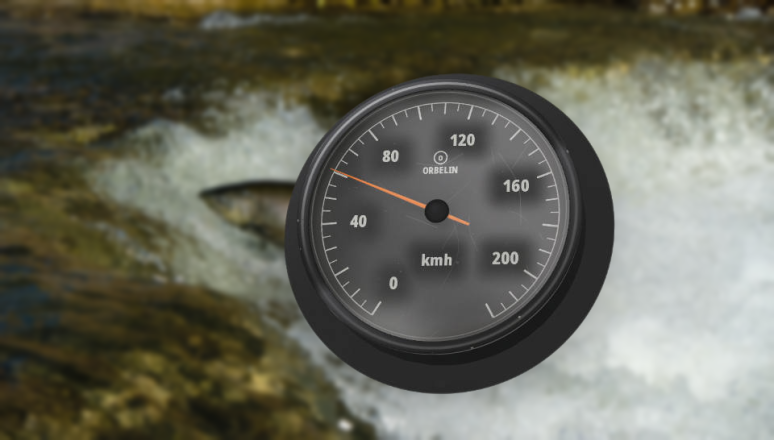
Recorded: {"value": 60, "unit": "km/h"}
